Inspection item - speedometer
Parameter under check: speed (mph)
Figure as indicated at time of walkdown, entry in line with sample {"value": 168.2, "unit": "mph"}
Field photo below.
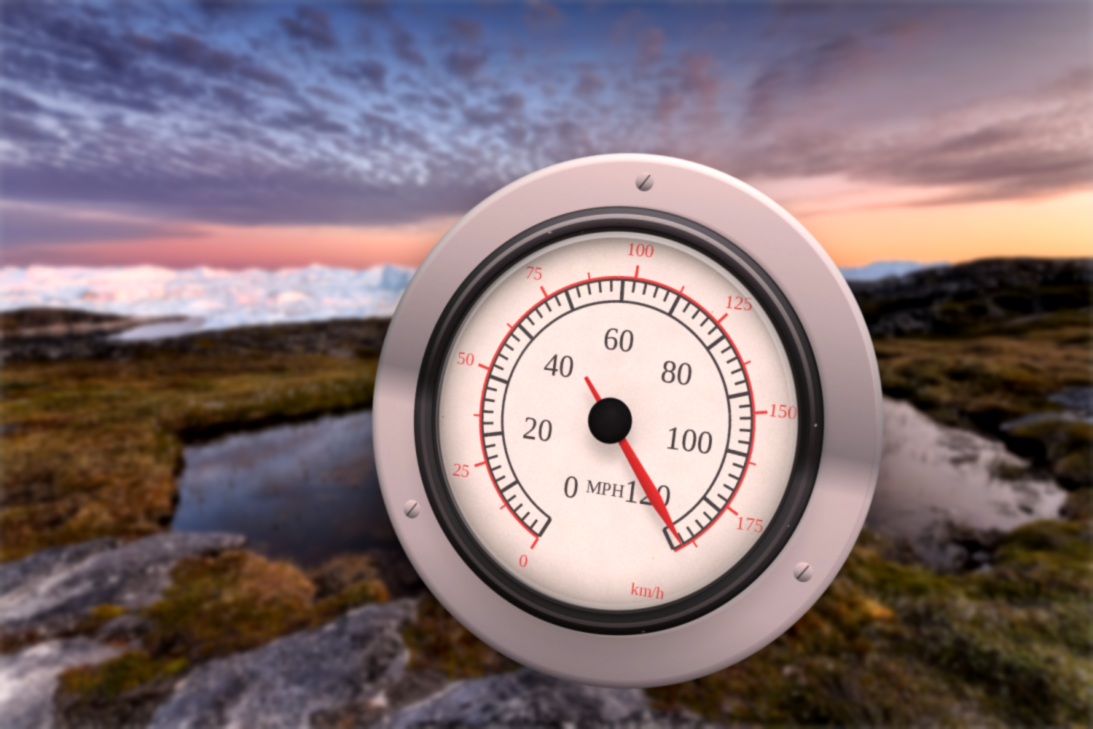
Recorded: {"value": 118, "unit": "mph"}
